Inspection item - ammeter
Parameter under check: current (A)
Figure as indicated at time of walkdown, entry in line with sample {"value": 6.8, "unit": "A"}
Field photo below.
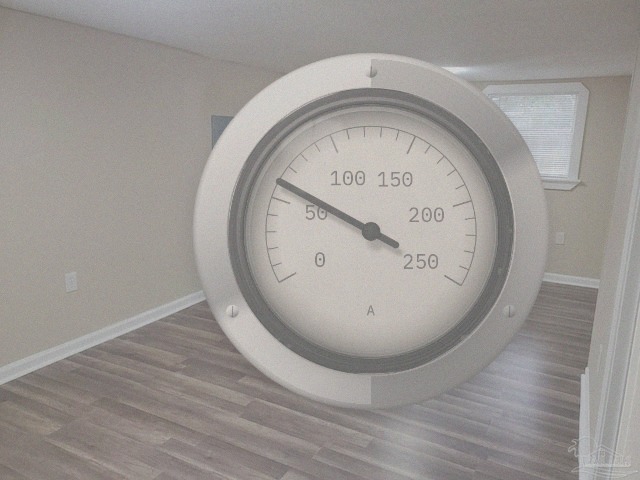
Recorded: {"value": 60, "unit": "A"}
